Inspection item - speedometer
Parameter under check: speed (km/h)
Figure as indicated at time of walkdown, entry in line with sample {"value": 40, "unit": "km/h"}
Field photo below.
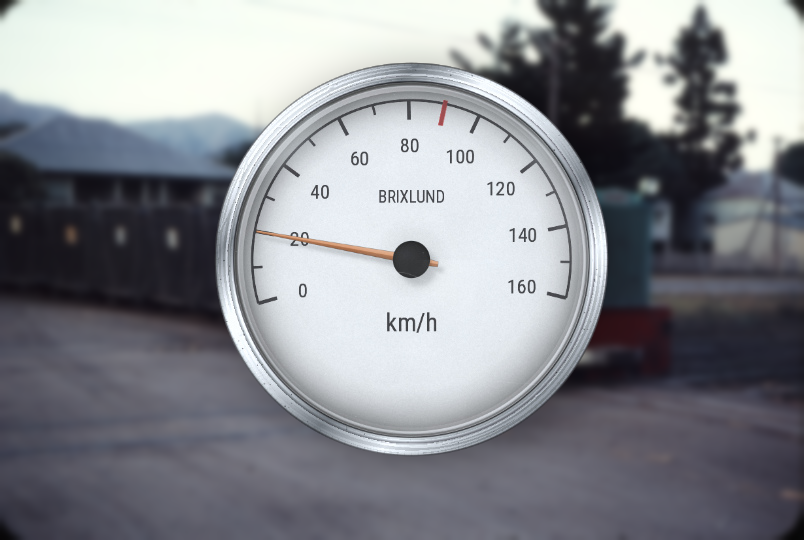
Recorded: {"value": 20, "unit": "km/h"}
